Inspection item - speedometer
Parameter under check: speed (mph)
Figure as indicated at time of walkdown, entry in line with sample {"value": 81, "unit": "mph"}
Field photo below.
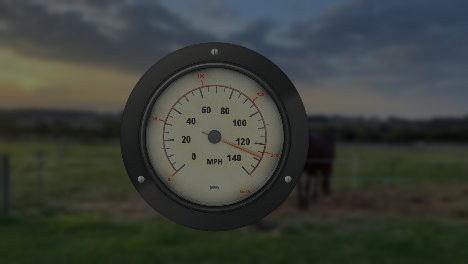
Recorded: {"value": 127.5, "unit": "mph"}
